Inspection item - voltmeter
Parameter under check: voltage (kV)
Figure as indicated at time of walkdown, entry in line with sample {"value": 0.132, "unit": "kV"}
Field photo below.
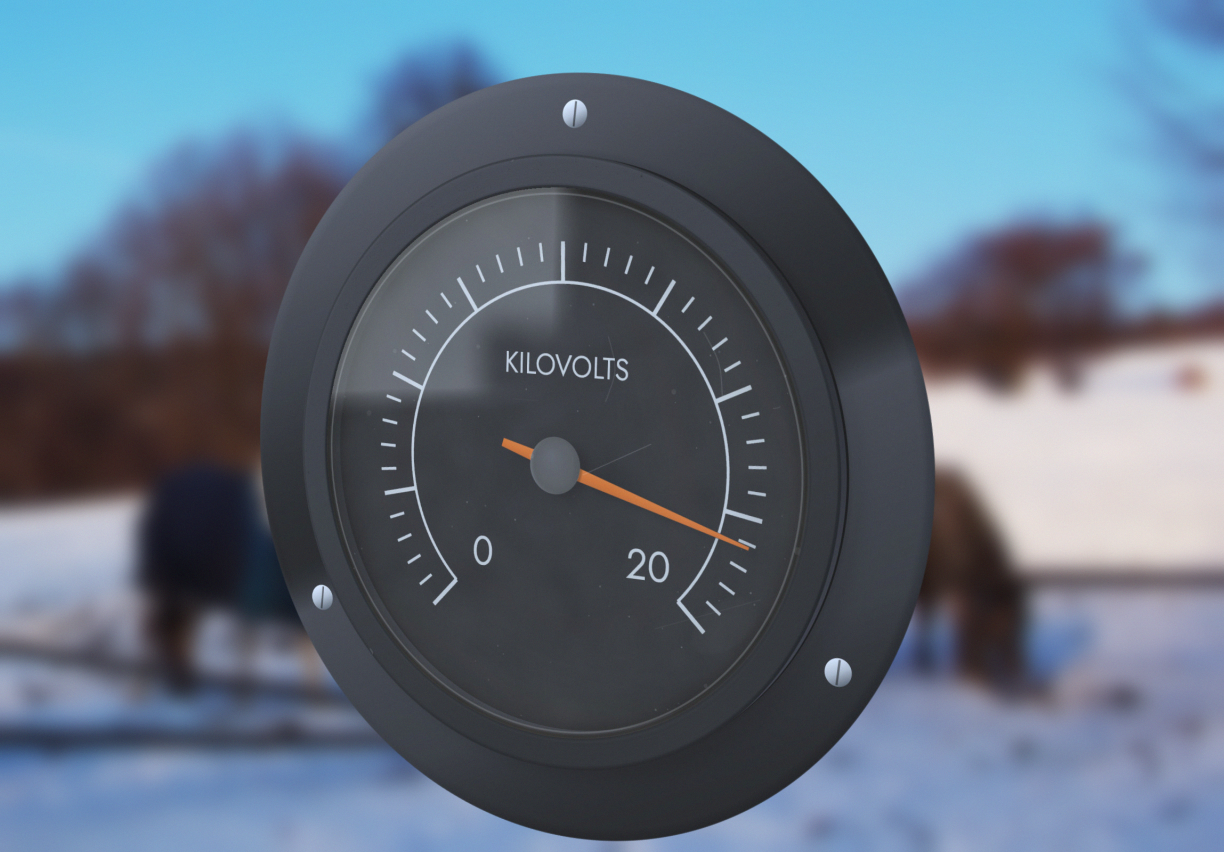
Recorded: {"value": 18, "unit": "kV"}
